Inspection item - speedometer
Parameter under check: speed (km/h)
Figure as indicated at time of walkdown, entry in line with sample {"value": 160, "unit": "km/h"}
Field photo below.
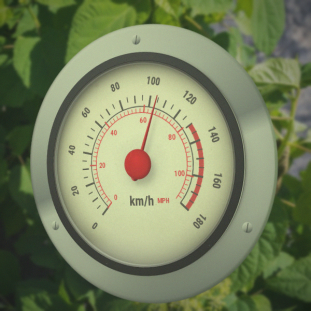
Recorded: {"value": 105, "unit": "km/h"}
